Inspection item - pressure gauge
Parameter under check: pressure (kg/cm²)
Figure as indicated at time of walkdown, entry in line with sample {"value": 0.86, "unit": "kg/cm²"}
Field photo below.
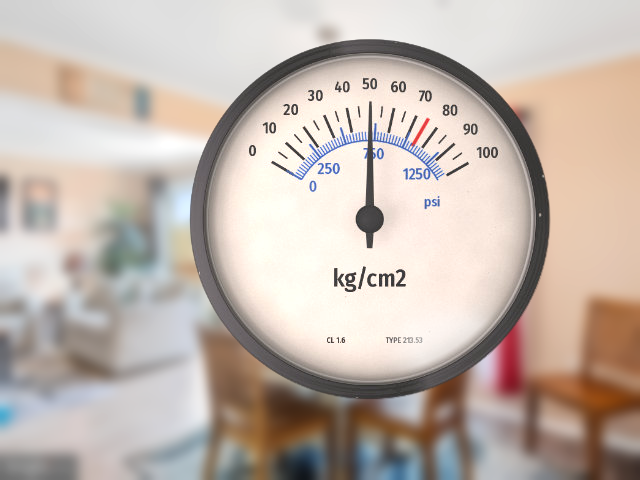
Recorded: {"value": 50, "unit": "kg/cm²"}
